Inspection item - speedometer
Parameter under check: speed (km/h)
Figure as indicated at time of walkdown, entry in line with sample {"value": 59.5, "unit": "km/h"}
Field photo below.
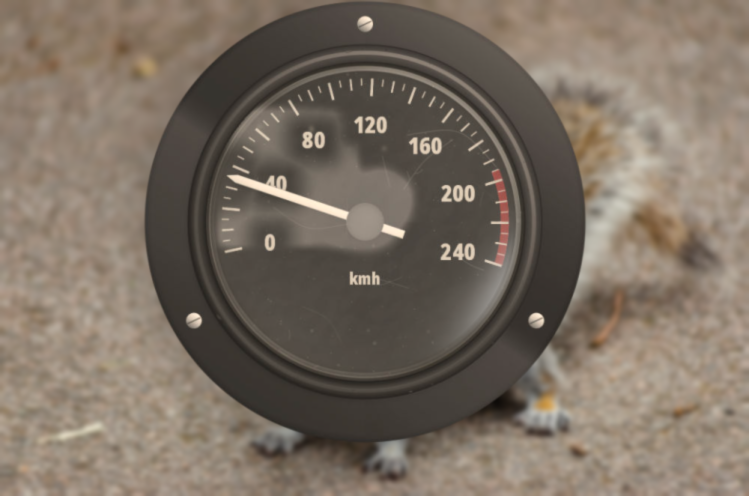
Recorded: {"value": 35, "unit": "km/h"}
